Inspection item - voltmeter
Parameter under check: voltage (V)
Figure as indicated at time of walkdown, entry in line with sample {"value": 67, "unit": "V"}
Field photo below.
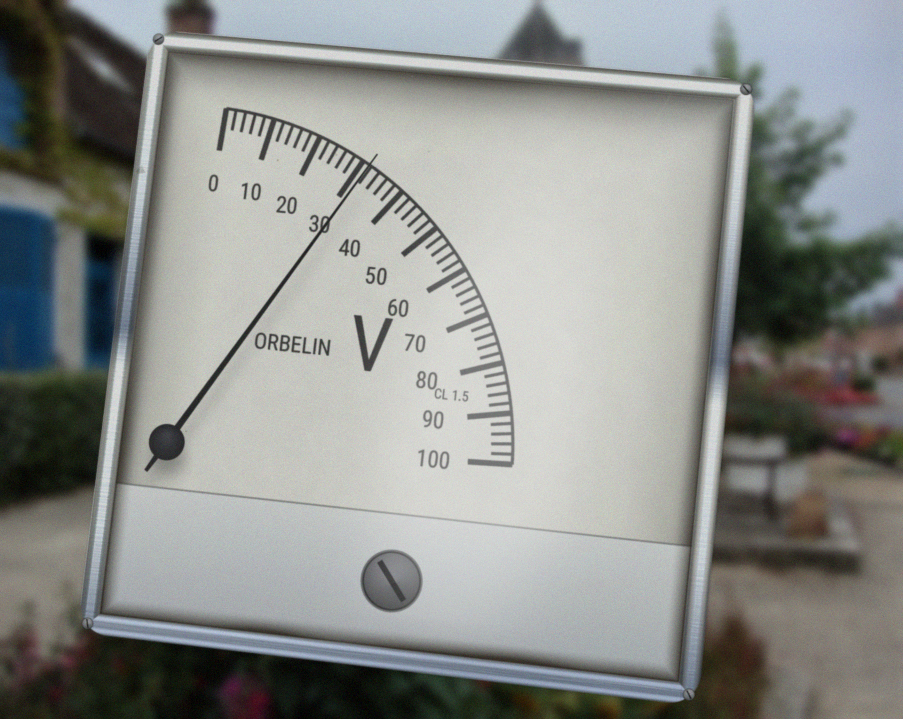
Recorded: {"value": 32, "unit": "V"}
